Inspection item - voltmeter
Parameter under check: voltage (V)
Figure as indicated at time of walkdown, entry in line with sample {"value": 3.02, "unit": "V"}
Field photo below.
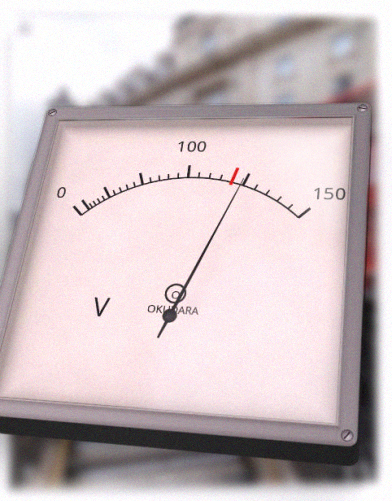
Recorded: {"value": 125, "unit": "V"}
